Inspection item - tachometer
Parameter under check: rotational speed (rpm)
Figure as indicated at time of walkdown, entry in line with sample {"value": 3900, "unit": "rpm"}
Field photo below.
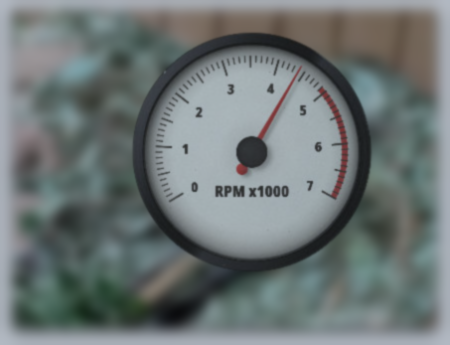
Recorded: {"value": 4400, "unit": "rpm"}
